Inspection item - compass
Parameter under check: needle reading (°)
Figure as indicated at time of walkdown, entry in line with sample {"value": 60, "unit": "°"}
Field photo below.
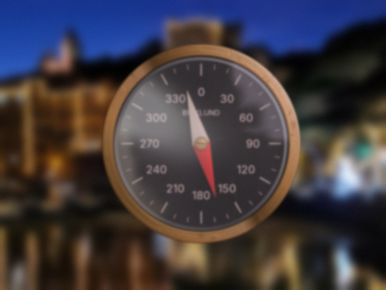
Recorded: {"value": 165, "unit": "°"}
